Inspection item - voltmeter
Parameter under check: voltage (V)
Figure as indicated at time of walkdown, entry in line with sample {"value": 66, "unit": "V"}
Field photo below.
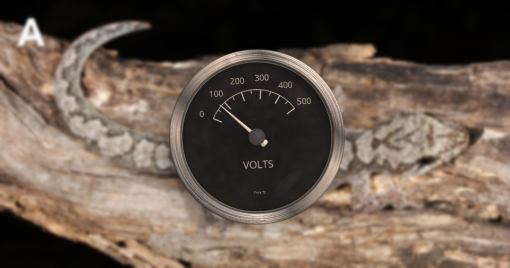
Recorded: {"value": 75, "unit": "V"}
